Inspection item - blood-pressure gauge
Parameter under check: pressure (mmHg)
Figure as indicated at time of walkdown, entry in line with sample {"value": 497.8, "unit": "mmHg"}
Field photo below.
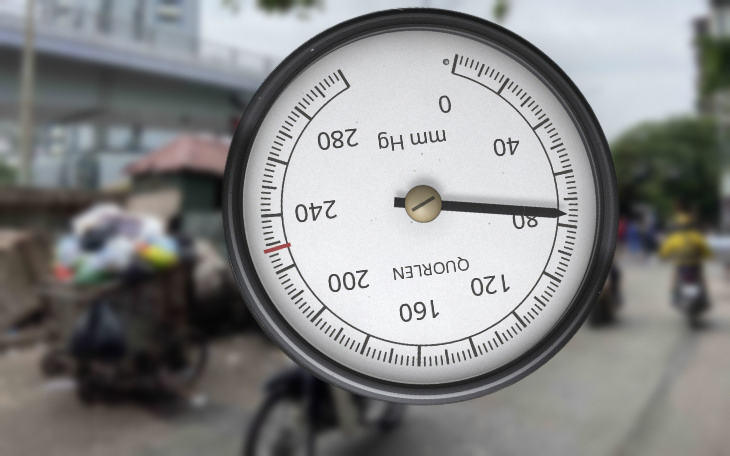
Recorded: {"value": 76, "unit": "mmHg"}
